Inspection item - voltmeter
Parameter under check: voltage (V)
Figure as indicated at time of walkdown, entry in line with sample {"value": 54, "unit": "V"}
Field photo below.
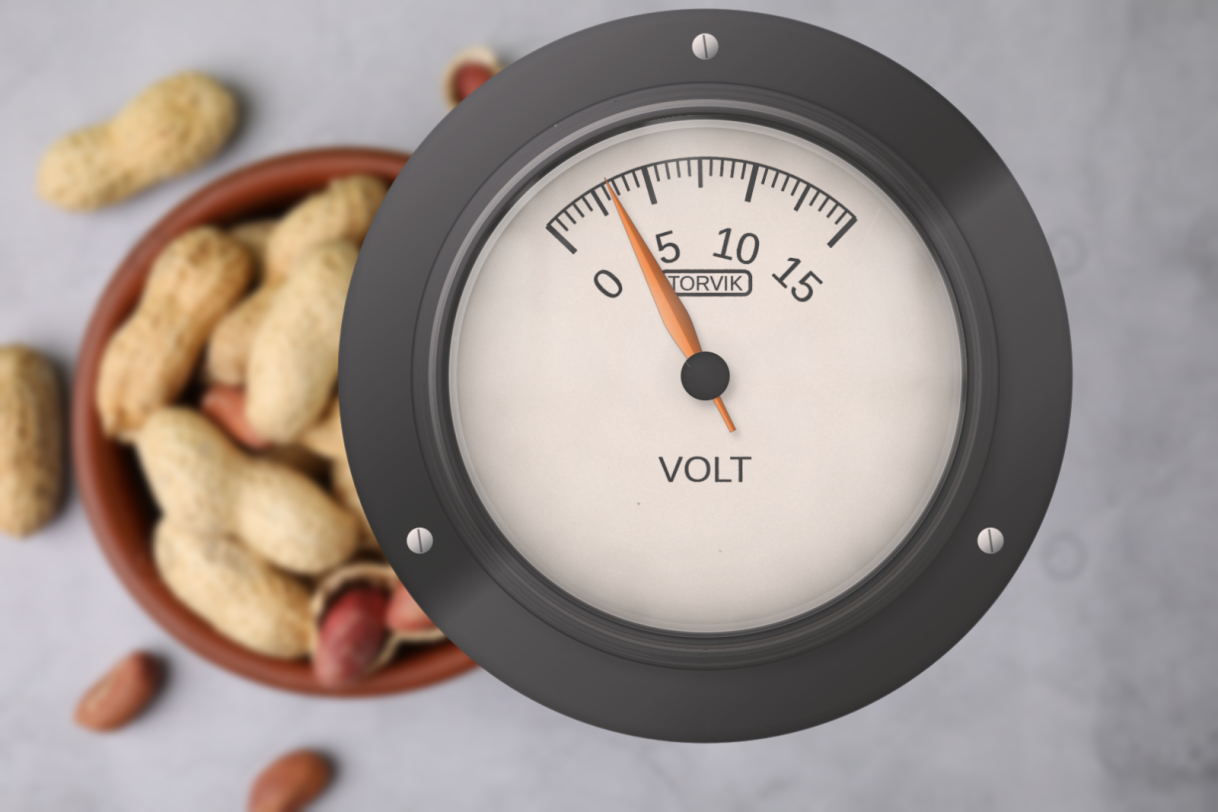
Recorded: {"value": 3.25, "unit": "V"}
